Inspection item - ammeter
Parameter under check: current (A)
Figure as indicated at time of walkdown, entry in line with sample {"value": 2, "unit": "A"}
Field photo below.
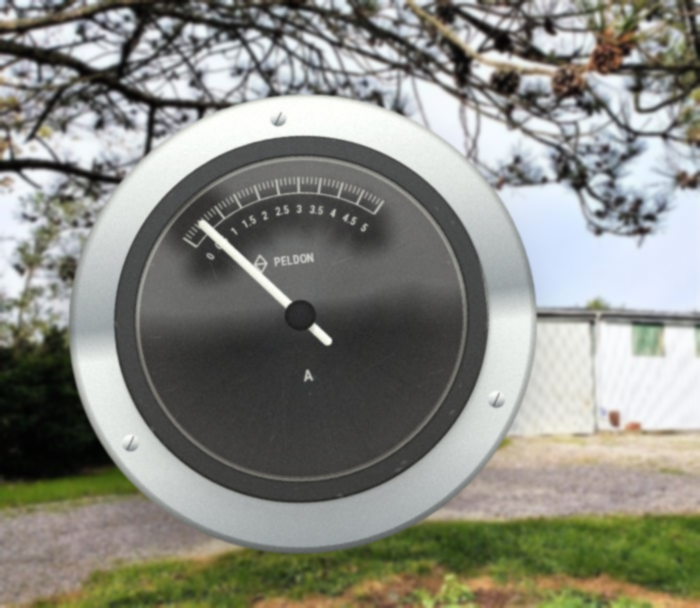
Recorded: {"value": 0.5, "unit": "A"}
